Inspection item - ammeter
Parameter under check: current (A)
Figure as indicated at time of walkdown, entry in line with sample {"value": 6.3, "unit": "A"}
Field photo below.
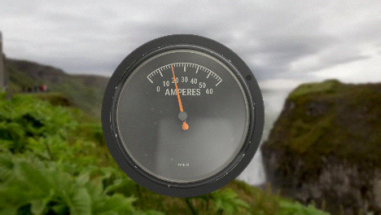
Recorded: {"value": 20, "unit": "A"}
